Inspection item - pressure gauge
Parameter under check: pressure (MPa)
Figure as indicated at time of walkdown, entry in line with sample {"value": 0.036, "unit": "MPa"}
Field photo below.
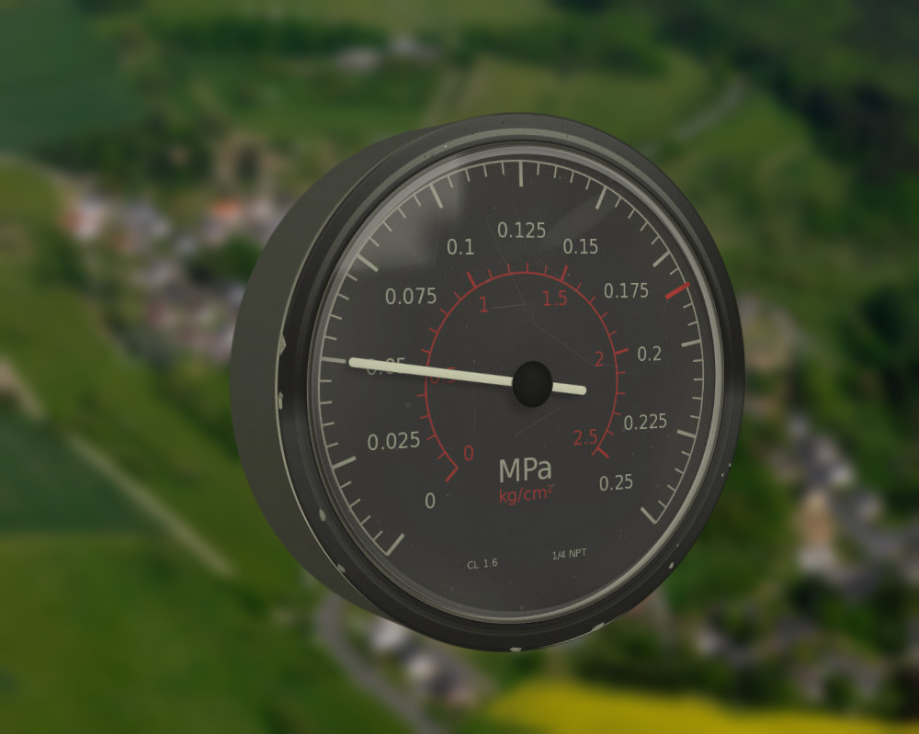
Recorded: {"value": 0.05, "unit": "MPa"}
